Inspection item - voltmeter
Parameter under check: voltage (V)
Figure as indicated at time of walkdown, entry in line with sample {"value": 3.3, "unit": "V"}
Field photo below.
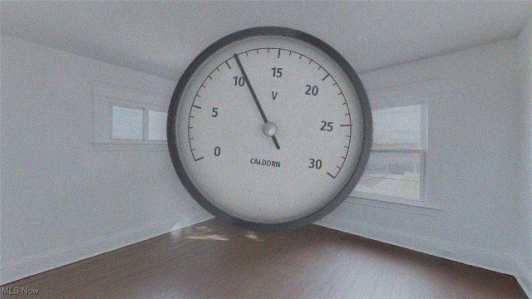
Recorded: {"value": 11, "unit": "V"}
